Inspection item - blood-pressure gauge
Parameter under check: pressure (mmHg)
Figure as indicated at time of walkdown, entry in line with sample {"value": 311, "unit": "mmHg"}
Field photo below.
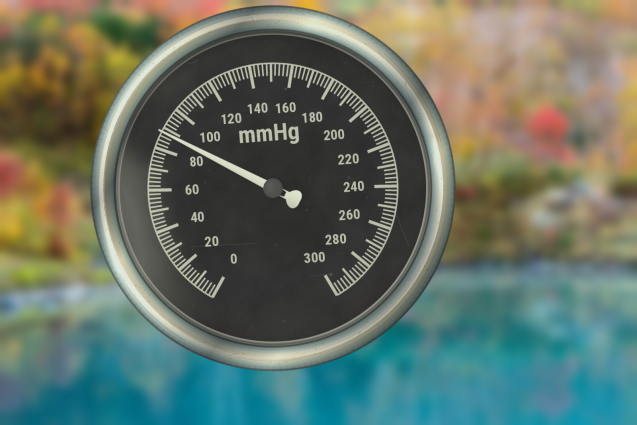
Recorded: {"value": 88, "unit": "mmHg"}
